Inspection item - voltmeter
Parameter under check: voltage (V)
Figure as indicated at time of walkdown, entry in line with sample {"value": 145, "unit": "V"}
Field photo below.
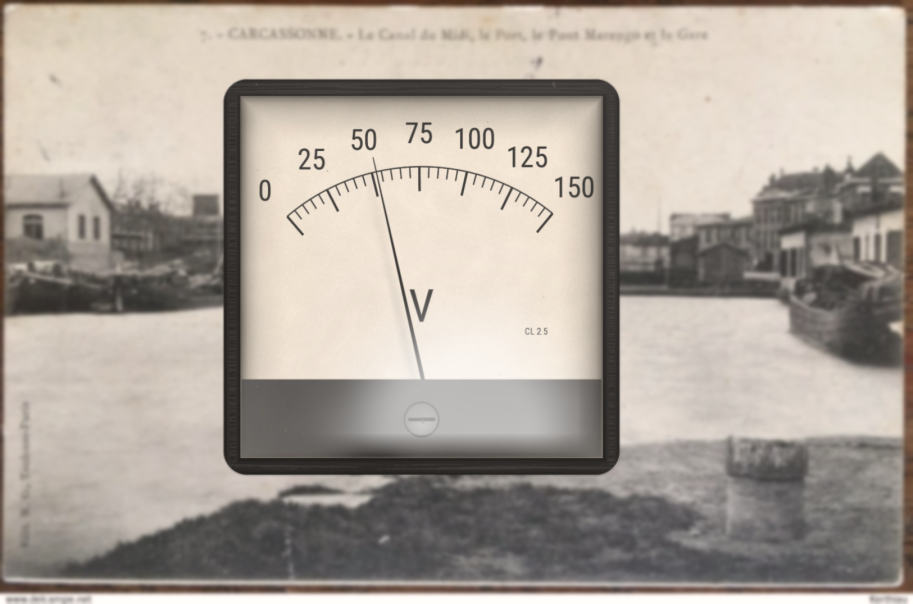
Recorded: {"value": 52.5, "unit": "V"}
